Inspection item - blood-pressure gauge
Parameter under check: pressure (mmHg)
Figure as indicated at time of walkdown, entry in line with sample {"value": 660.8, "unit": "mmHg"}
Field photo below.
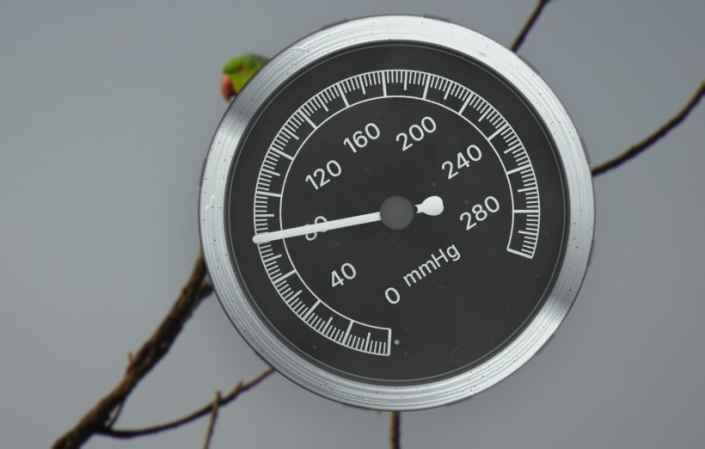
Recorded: {"value": 80, "unit": "mmHg"}
